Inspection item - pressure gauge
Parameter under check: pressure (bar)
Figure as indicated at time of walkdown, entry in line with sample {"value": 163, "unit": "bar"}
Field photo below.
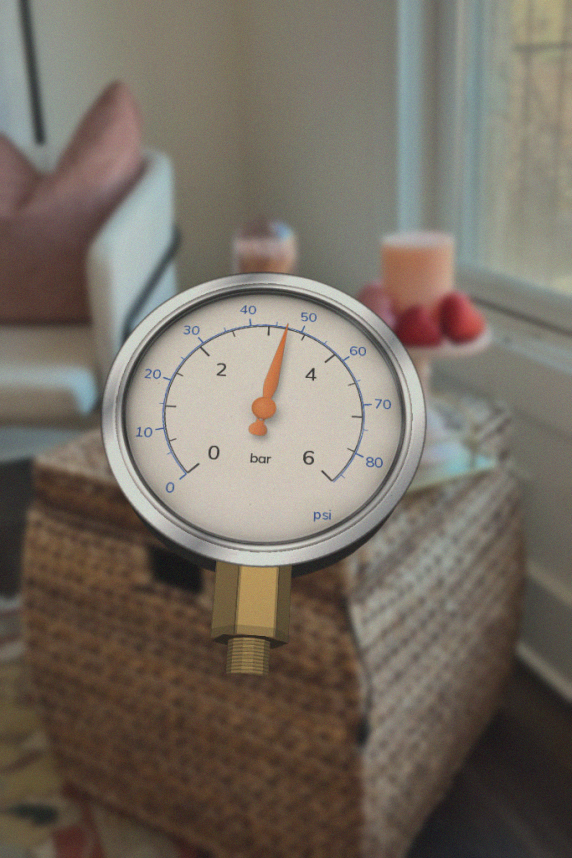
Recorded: {"value": 3.25, "unit": "bar"}
